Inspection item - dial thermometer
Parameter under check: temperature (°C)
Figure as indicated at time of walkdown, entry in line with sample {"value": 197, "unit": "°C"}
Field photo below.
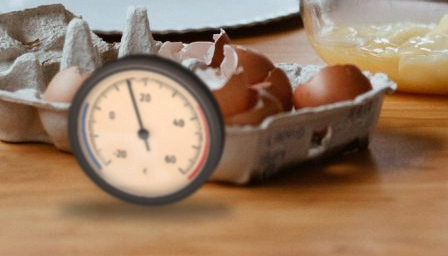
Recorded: {"value": 15, "unit": "°C"}
